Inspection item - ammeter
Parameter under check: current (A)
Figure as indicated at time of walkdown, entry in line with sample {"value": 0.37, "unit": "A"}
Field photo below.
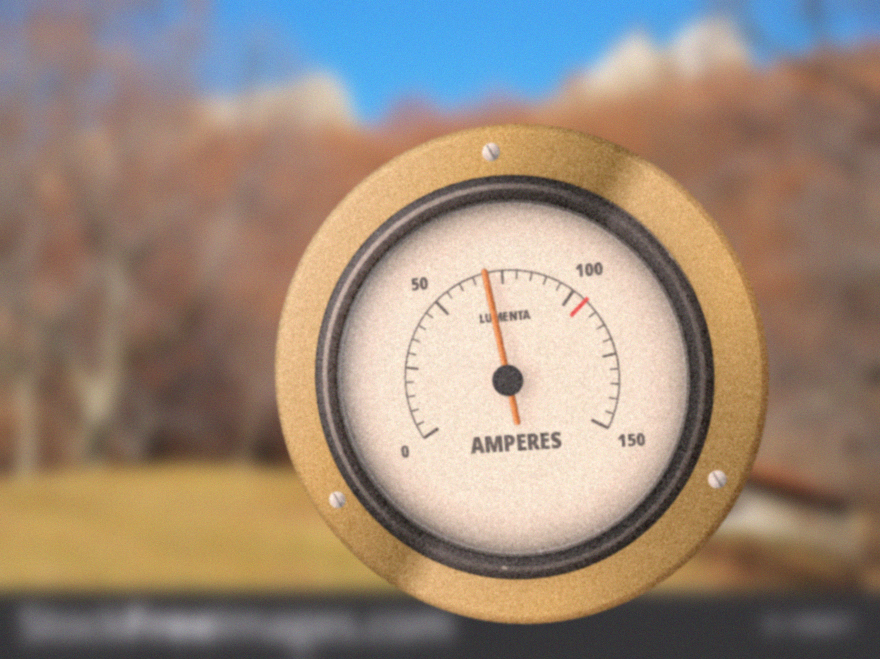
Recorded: {"value": 70, "unit": "A"}
